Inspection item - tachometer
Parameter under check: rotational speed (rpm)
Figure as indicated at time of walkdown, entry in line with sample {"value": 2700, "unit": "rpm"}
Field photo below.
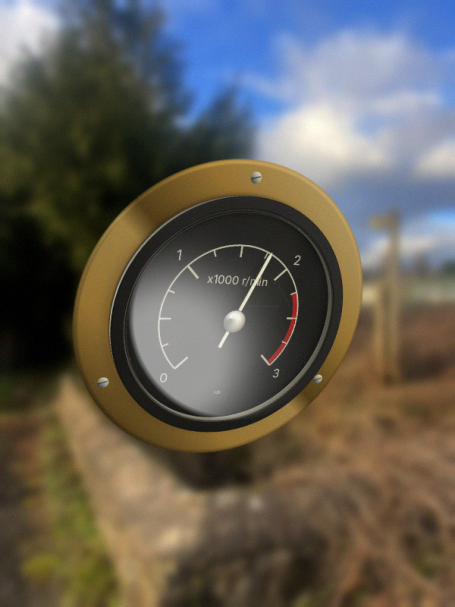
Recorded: {"value": 1750, "unit": "rpm"}
